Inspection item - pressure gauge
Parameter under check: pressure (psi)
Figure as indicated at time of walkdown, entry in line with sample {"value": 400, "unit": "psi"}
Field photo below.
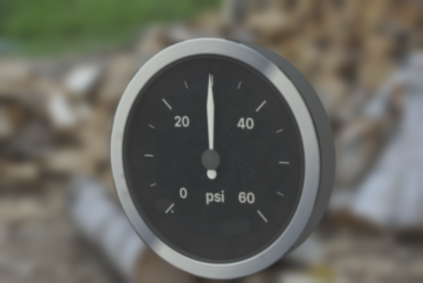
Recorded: {"value": 30, "unit": "psi"}
